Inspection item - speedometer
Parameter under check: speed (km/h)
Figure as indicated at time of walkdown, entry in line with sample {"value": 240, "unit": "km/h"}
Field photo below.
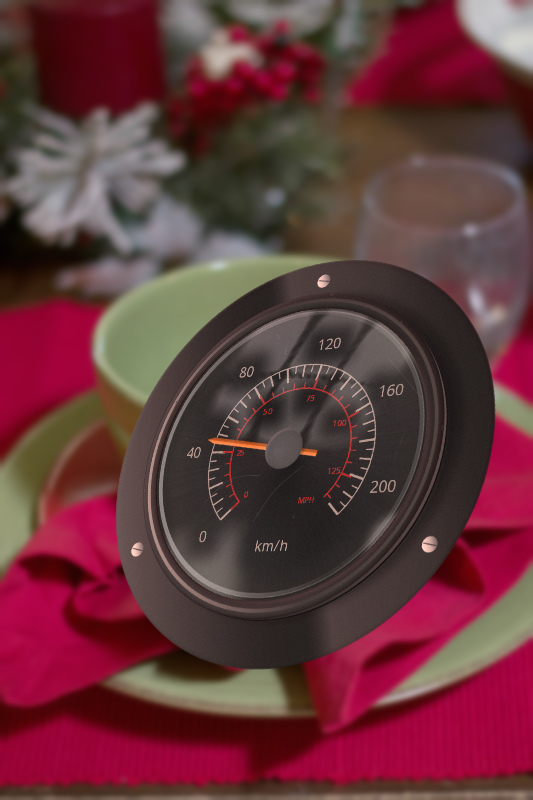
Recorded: {"value": 45, "unit": "km/h"}
